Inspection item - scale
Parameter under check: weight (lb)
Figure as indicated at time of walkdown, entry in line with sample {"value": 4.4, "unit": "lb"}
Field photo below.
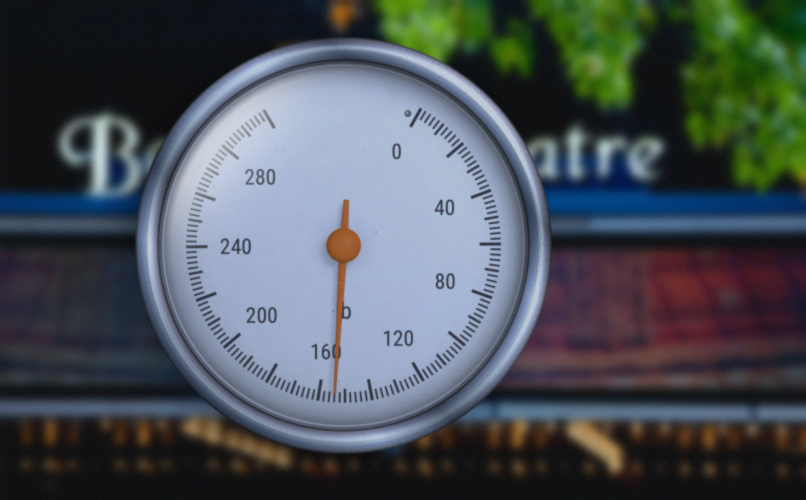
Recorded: {"value": 154, "unit": "lb"}
